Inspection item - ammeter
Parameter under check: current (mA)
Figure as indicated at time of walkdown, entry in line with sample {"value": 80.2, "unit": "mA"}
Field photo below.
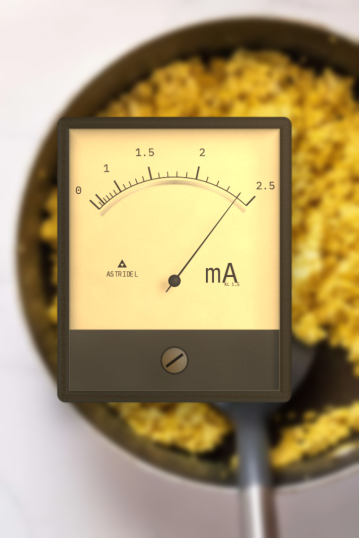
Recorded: {"value": 2.4, "unit": "mA"}
